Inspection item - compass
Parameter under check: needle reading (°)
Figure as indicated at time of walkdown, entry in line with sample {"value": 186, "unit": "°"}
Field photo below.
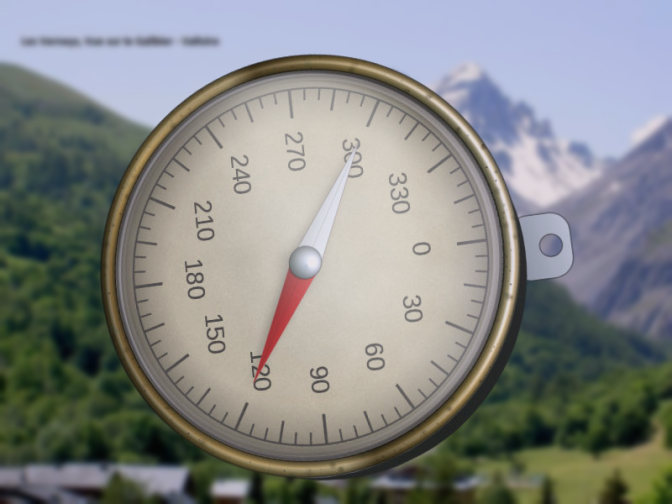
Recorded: {"value": 120, "unit": "°"}
